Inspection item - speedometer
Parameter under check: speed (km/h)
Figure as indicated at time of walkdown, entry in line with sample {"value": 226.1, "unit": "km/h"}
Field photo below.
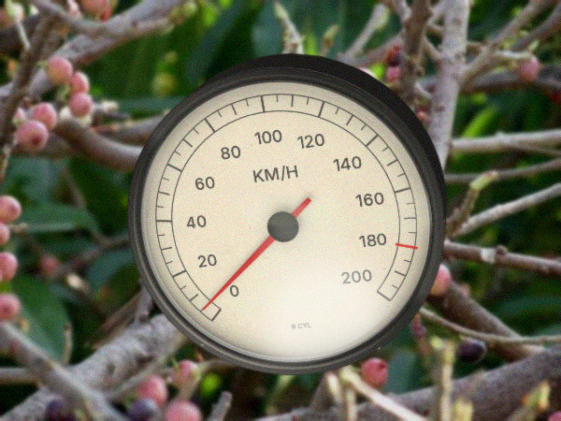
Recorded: {"value": 5, "unit": "km/h"}
